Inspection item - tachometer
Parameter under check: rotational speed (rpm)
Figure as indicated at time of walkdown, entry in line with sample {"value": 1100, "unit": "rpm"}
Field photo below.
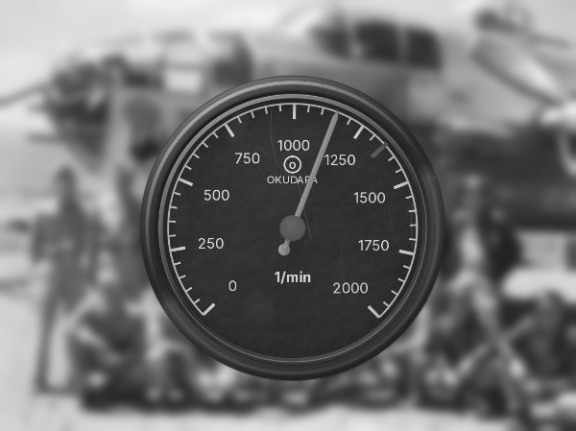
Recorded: {"value": 1150, "unit": "rpm"}
